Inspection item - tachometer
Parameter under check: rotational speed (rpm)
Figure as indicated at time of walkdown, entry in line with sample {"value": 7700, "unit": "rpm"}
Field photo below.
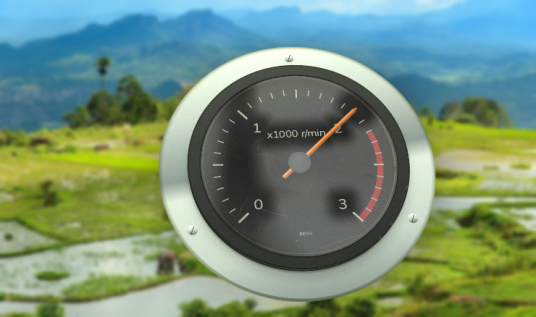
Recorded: {"value": 2000, "unit": "rpm"}
